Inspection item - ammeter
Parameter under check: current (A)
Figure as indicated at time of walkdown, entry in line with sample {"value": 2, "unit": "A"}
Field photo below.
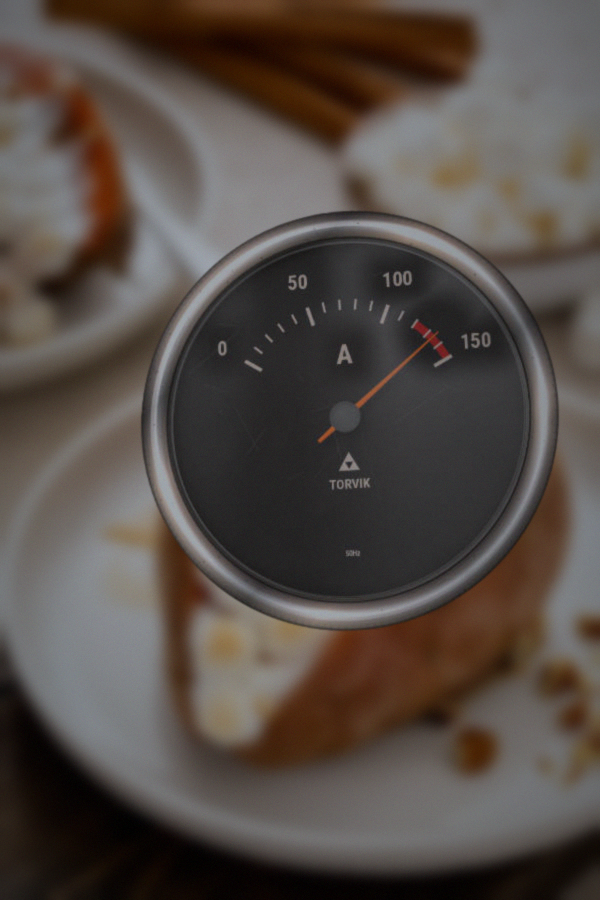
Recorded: {"value": 135, "unit": "A"}
